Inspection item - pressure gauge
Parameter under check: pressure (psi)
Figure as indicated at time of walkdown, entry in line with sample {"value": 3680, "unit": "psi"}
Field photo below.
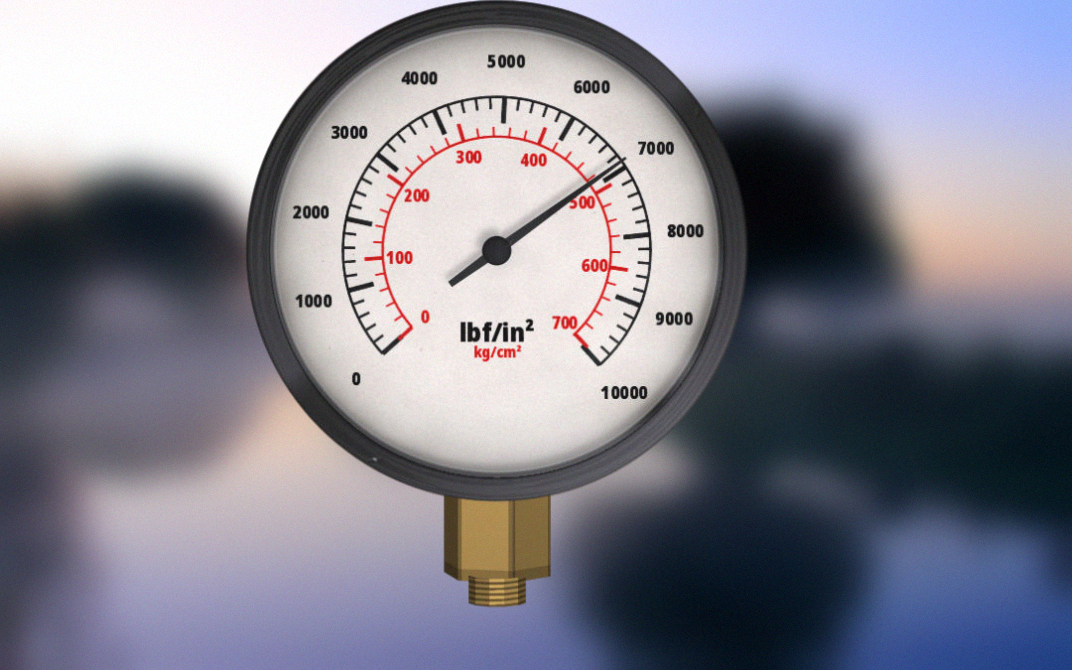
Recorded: {"value": 6900, "unit": "psi"}
